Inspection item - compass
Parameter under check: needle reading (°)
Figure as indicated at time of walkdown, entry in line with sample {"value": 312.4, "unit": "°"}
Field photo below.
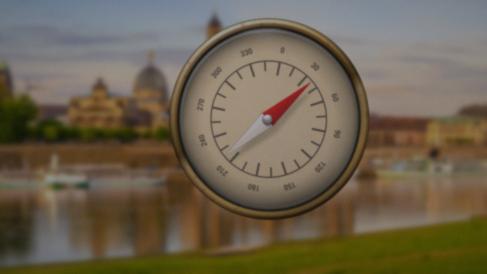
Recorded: {"value": 37.5, "unit": "°"}
